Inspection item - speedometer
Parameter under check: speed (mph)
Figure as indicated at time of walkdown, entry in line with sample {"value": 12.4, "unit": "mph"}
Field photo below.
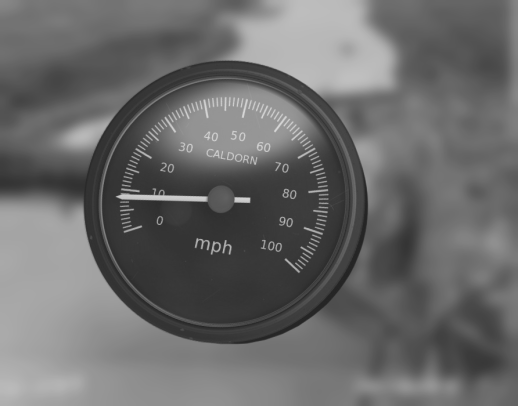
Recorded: {"value": 8, "unit": "mph"}
